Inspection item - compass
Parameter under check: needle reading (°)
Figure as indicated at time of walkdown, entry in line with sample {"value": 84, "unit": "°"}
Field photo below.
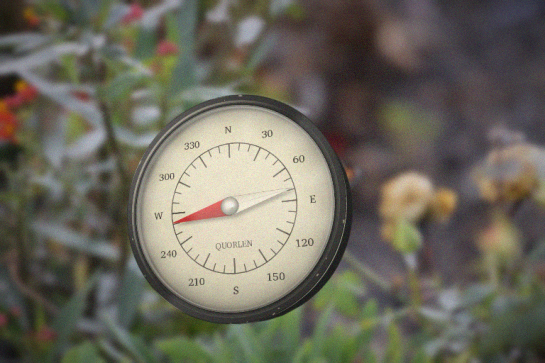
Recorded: {"value": 260, "unit": "°"}
